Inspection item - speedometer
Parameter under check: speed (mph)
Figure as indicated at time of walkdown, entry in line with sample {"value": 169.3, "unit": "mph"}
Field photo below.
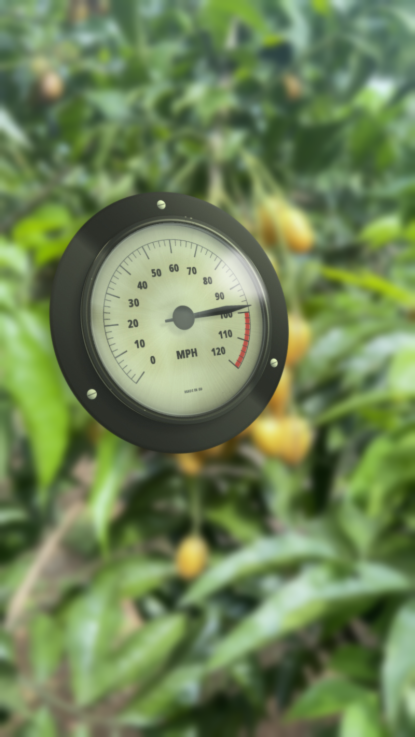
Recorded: {"value": 98, "unit": "mph"}
